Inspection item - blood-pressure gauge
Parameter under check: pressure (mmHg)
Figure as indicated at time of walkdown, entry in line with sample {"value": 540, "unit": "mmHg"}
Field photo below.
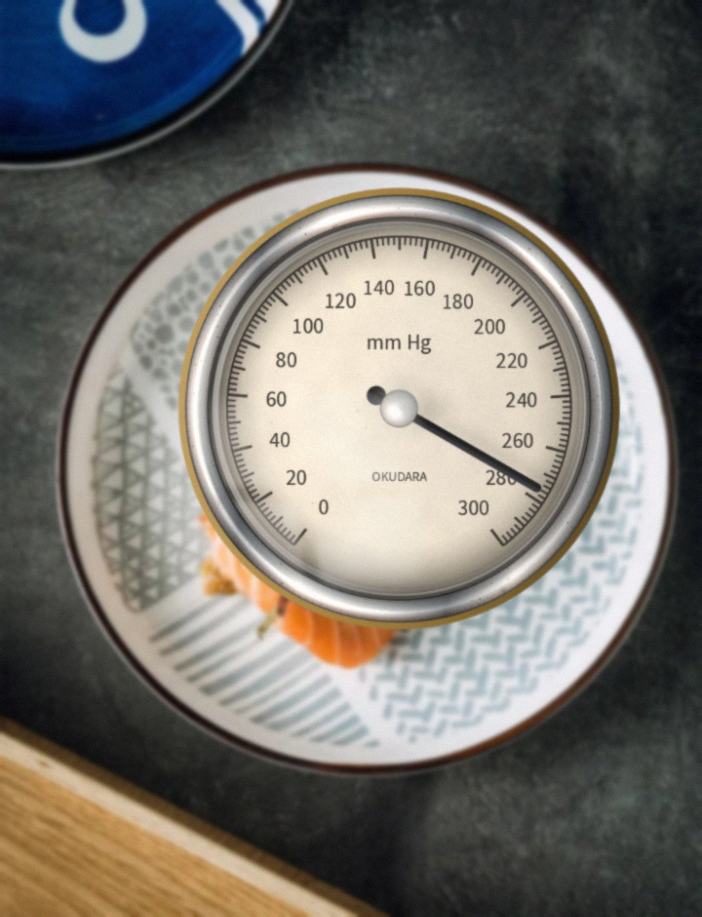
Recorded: {"value": 276, "unit": "mmHg"}
